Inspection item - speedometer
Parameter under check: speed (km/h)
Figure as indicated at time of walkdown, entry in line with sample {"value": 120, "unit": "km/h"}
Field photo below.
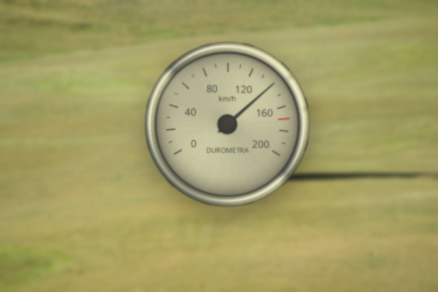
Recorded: {"value": 140, "unit": "km/h"}
